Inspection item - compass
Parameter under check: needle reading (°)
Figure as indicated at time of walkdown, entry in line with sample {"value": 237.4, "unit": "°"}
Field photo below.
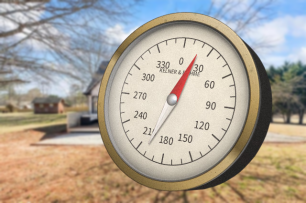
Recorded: {"value": 20, "unit": "°"}
